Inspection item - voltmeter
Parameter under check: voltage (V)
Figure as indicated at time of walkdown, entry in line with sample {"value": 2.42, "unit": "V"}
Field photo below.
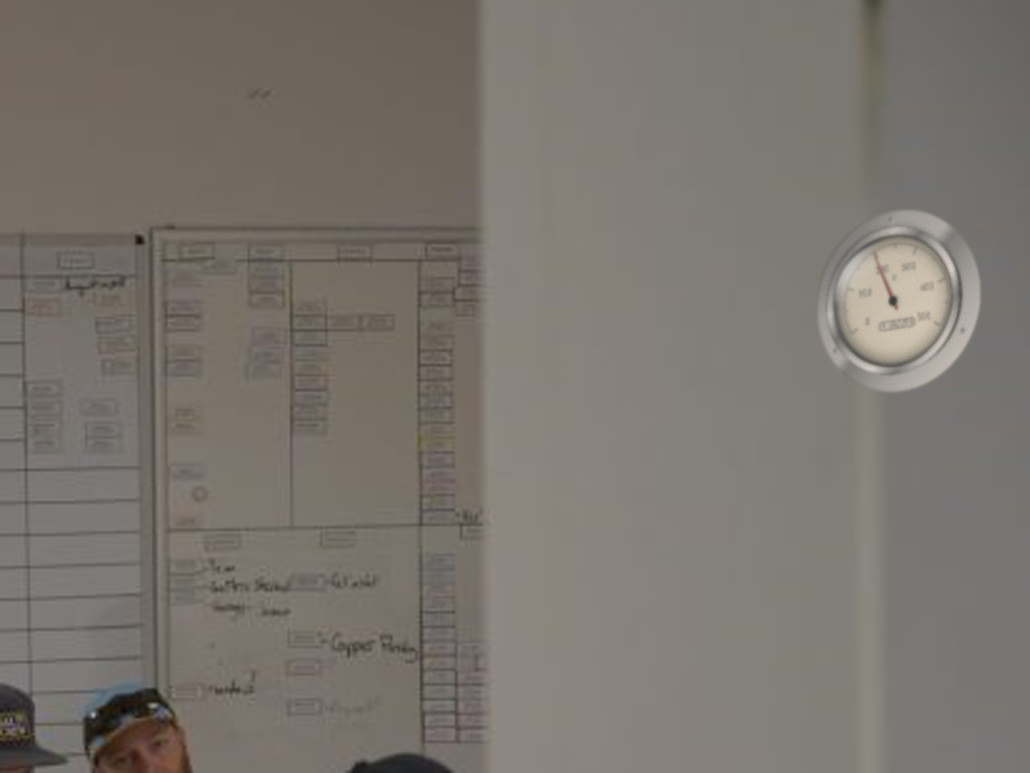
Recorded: {"value": 200, "unit": "V"}
